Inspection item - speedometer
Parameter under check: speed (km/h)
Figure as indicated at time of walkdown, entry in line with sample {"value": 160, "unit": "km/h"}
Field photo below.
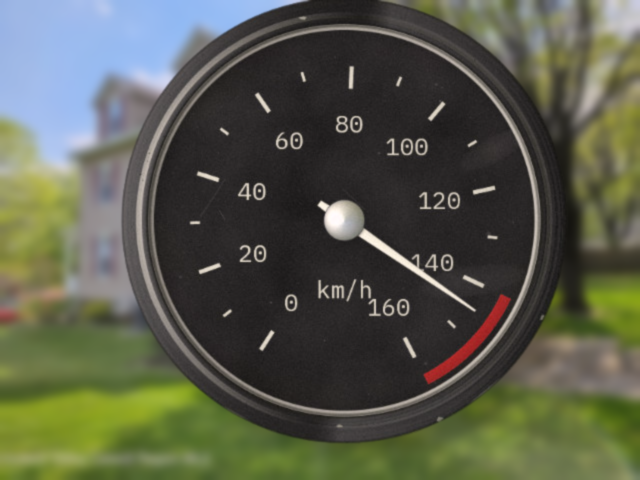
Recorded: {"value": 145, "unit": "km/h"}
